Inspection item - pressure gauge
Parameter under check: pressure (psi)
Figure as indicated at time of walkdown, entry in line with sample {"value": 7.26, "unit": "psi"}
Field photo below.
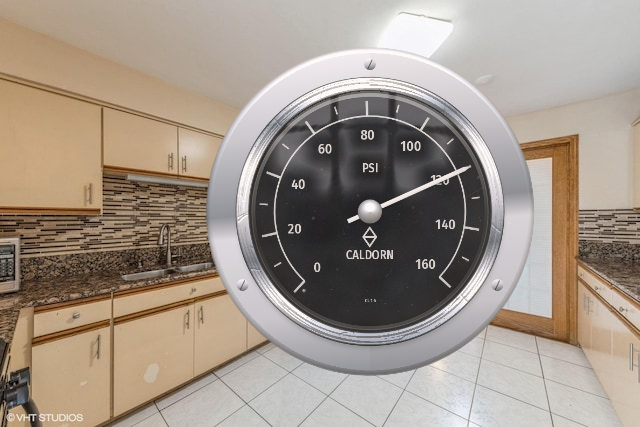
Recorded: {"value": 120, "unit": "psi"}
